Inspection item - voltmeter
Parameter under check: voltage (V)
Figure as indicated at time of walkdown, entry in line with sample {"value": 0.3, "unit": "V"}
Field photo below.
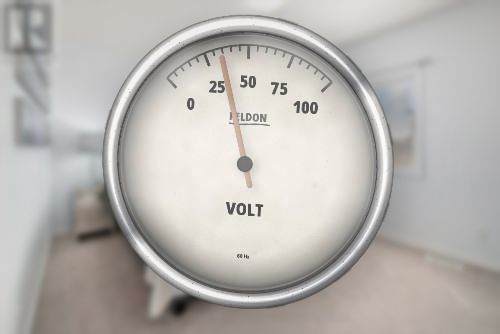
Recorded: {"value": 35, "unit": "V"}
